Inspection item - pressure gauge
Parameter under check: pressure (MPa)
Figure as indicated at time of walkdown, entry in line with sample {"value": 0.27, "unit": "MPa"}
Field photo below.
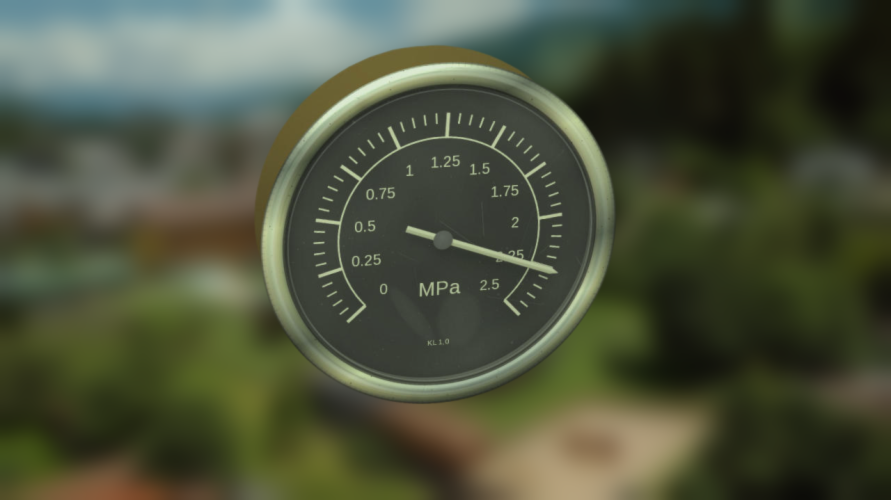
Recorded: {"value": 2.25, "unit": "MPa"}
